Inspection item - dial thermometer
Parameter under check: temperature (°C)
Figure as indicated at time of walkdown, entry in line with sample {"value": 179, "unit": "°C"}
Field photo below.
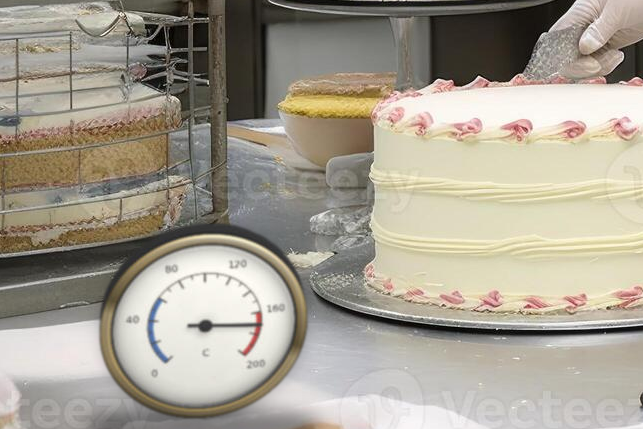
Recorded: {"value": 170, "unit": "°C"}
